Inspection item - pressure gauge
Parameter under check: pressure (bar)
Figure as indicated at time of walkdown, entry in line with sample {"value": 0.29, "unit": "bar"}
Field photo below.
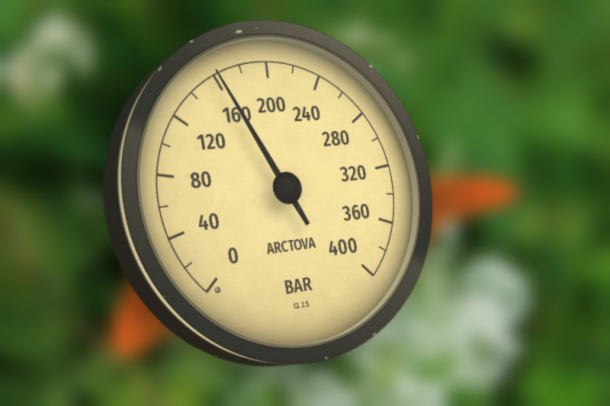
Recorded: {"value": 160, "unit": "bar"}
